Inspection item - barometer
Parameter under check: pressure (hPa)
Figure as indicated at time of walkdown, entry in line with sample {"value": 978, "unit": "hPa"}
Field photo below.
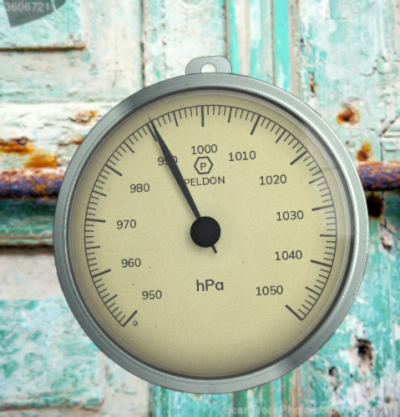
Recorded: {"value": 991, "unit": "hPa"}
